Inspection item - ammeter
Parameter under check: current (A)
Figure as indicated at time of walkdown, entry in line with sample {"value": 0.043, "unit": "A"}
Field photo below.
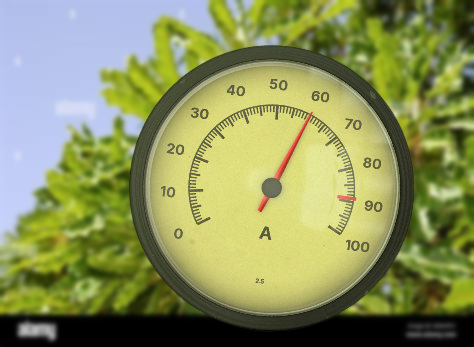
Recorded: {"value": 60, "unit": "A"}
